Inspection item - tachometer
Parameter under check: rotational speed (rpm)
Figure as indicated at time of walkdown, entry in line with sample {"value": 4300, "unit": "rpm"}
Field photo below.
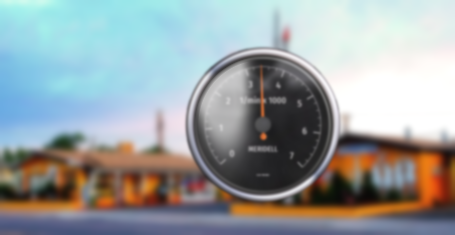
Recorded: {"value": 3400, "unit": "rpm"}
